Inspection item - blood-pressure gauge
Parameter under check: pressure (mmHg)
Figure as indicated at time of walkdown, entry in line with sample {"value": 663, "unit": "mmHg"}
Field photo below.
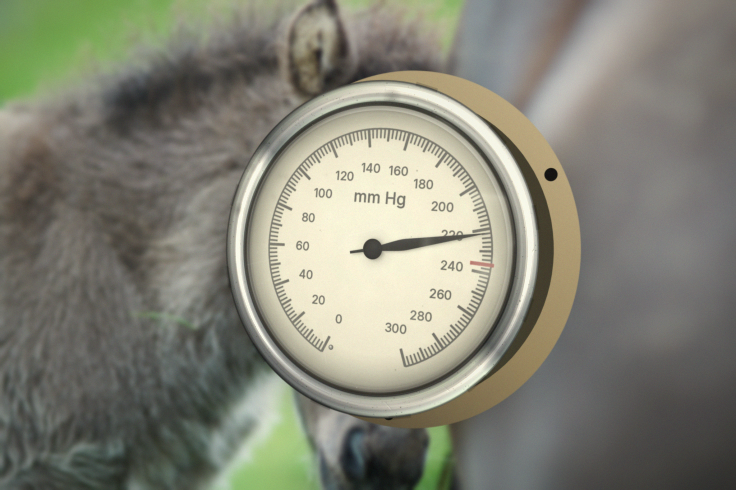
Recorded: {"value": 222, "unit": "mmHg"}
